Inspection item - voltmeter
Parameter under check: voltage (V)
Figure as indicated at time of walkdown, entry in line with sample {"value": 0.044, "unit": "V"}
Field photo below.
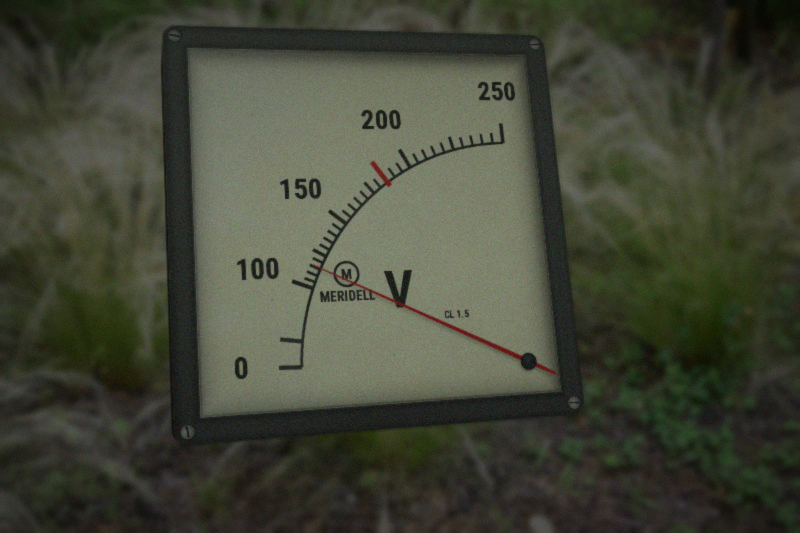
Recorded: {"value": 115, "unit": "V"}
